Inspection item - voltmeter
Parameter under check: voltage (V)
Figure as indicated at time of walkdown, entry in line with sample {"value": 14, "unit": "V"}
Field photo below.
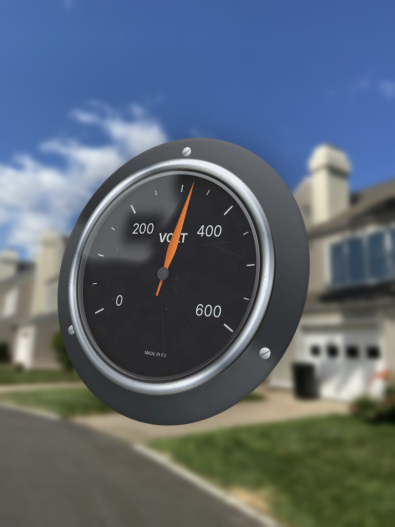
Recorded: {"value": 325, "unit": "V"}
